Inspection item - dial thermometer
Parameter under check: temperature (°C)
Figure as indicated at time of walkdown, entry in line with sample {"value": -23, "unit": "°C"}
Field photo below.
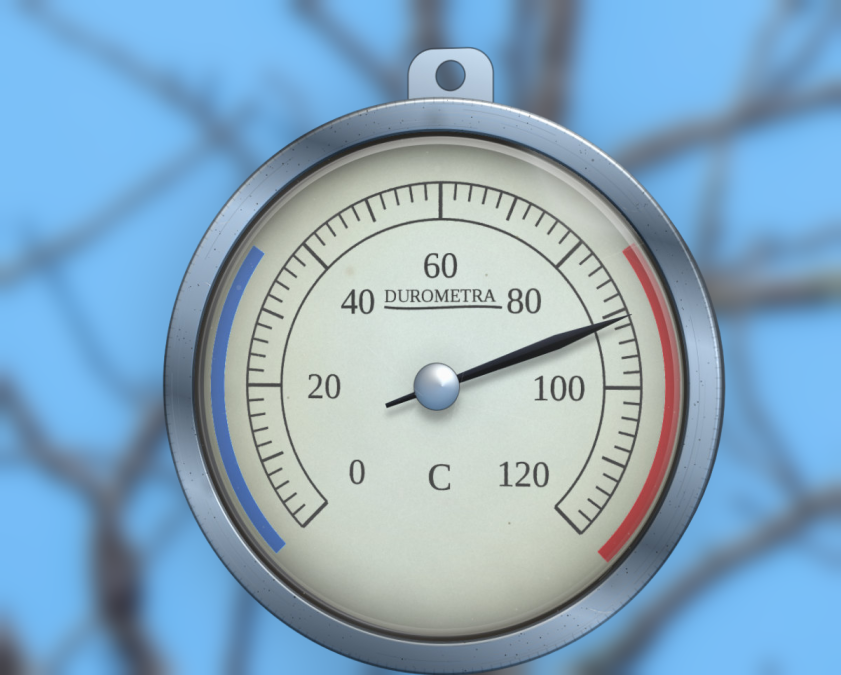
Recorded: {"value": 91, "unit": "°C"}
